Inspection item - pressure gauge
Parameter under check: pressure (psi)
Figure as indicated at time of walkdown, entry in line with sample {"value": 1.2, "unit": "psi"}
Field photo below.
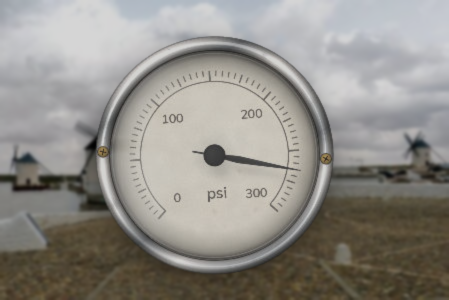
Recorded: {"value": 265, "unit": "psi"}
